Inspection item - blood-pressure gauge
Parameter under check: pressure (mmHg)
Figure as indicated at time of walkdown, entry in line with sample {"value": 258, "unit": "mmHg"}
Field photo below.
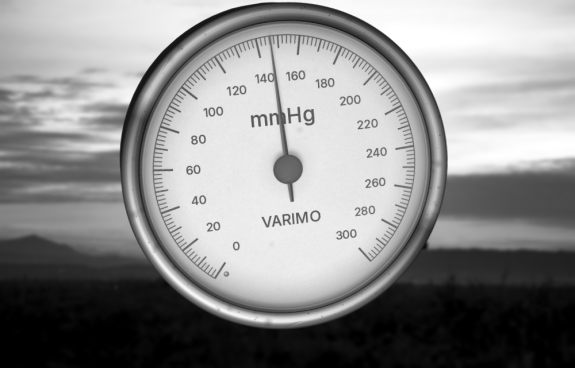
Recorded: {"value": 146, "unit": "mmHg"}
